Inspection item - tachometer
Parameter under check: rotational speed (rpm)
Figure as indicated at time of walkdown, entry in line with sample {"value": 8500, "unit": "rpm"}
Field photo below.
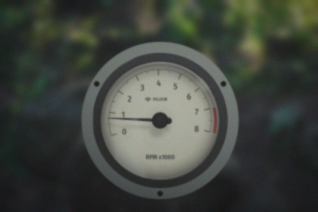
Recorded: {"value": 750, "unit": "rpm"}
